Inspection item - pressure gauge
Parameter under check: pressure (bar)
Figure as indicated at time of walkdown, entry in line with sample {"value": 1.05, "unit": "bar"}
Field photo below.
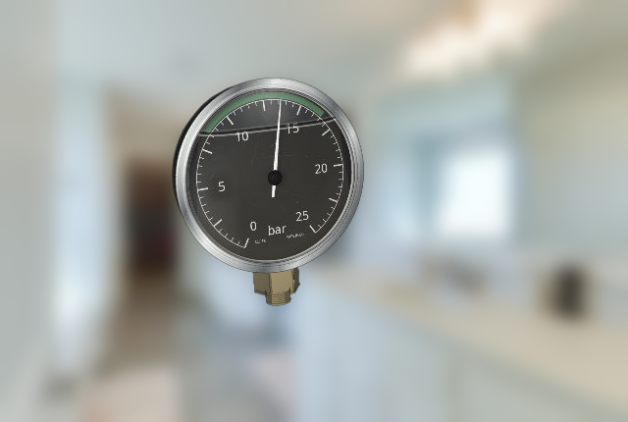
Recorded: {"value": 13.5, "unit": "bar"}
